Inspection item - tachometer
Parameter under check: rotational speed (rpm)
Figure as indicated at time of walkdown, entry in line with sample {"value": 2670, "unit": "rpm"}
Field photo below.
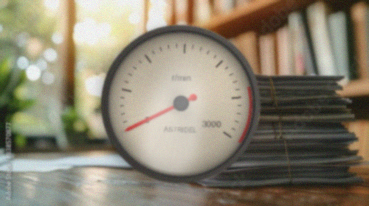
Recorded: {"value": 0, "unit": "rpm"}
